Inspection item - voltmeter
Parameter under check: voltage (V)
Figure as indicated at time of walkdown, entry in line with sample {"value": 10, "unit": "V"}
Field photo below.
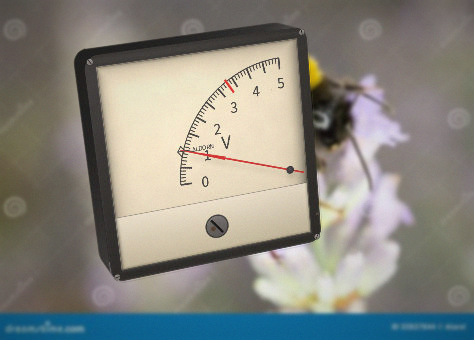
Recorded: {"value": 1, "unit": "V"}
